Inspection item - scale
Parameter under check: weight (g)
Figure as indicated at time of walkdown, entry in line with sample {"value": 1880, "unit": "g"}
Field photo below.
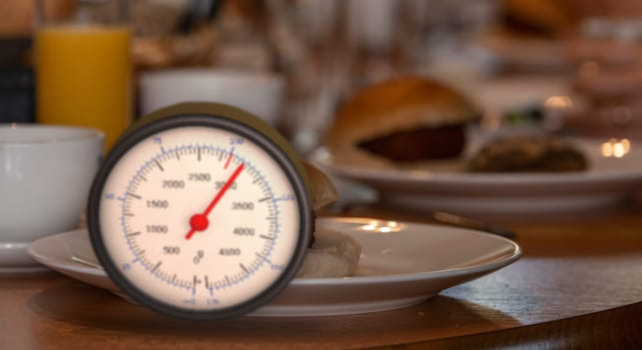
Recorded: {"value": 3000, "unit": "g"}
